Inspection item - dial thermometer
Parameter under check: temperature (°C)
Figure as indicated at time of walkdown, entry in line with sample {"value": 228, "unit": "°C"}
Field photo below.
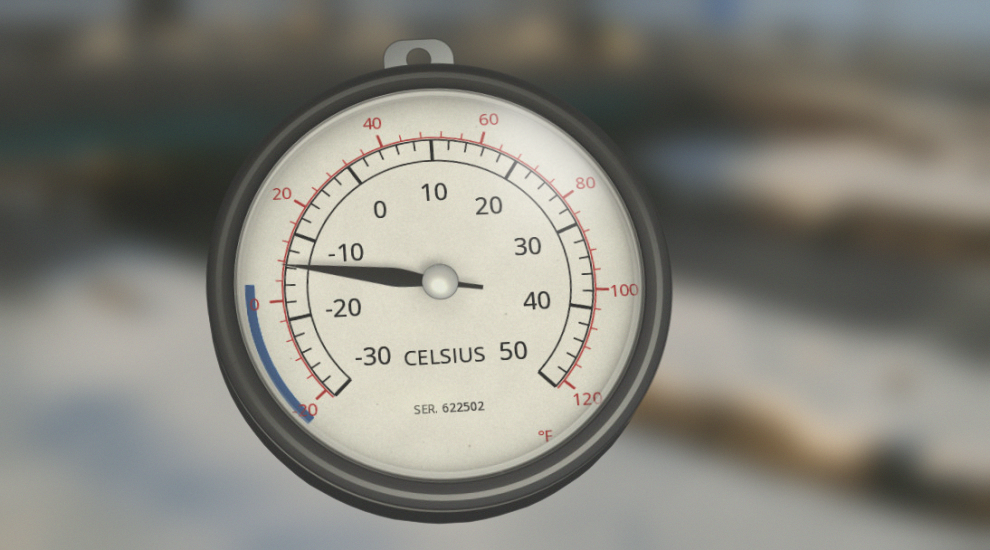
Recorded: {"value": -14, "unit": "°C"}
